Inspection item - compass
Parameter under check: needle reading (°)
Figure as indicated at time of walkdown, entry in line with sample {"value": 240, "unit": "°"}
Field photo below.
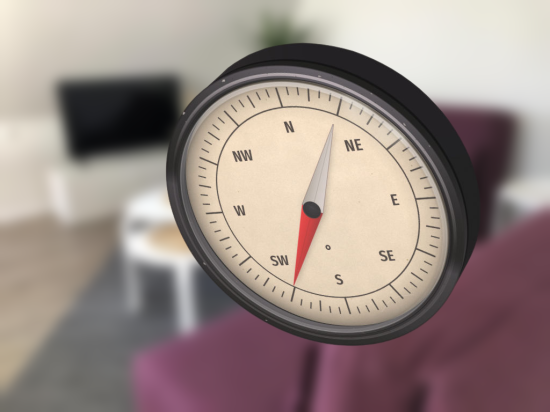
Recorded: {"value": 210, "unit": "°"}
